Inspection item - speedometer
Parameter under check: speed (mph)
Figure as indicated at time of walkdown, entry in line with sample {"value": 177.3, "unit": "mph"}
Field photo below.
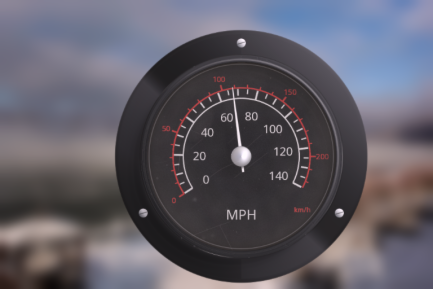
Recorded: {"value": 67.5, "unit": "mph"}
